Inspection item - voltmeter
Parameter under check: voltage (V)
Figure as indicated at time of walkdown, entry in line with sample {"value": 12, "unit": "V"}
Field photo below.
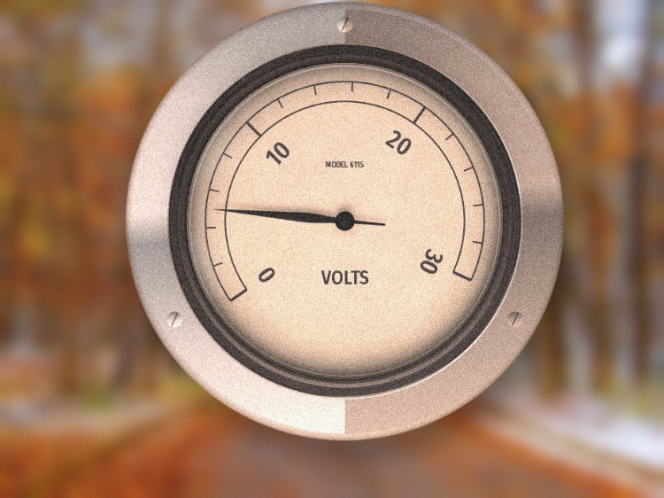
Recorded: {"value": 5, "unit": "V"}
